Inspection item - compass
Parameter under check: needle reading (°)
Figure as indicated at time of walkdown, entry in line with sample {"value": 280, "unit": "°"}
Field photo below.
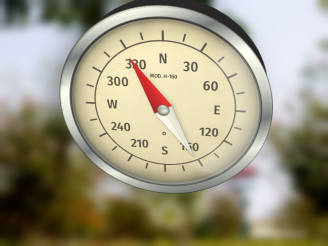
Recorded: {"value": 330, "unit": "°"}
